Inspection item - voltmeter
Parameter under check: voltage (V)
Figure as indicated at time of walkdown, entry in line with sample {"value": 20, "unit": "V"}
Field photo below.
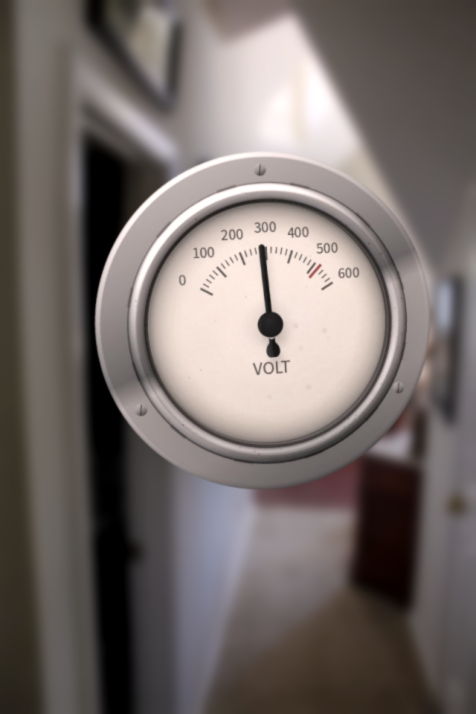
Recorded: {"value": 280, "unit": "V"}
